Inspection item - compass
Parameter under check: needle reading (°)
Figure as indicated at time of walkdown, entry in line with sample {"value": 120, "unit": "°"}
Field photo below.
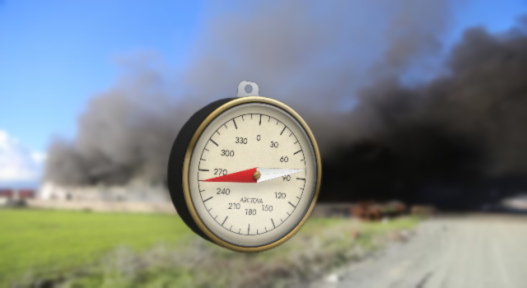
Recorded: {"value": 260, "unit": "°"}
